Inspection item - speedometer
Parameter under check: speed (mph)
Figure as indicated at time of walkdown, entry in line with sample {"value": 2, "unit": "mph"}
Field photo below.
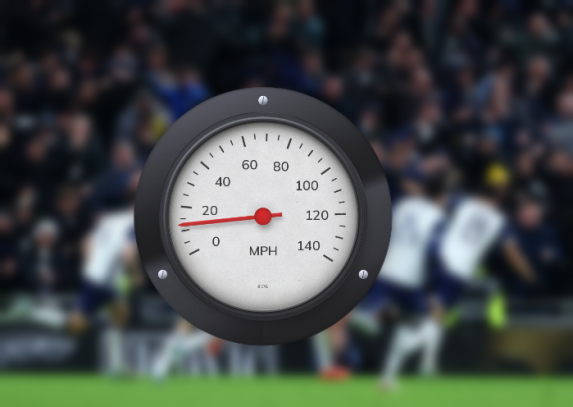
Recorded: {"value": 12.5, "unit": "mph"}
